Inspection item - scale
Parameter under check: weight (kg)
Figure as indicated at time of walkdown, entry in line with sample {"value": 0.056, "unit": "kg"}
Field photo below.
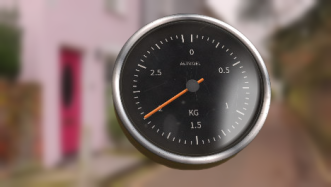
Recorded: {"value": 2, "unit": "kg"}
